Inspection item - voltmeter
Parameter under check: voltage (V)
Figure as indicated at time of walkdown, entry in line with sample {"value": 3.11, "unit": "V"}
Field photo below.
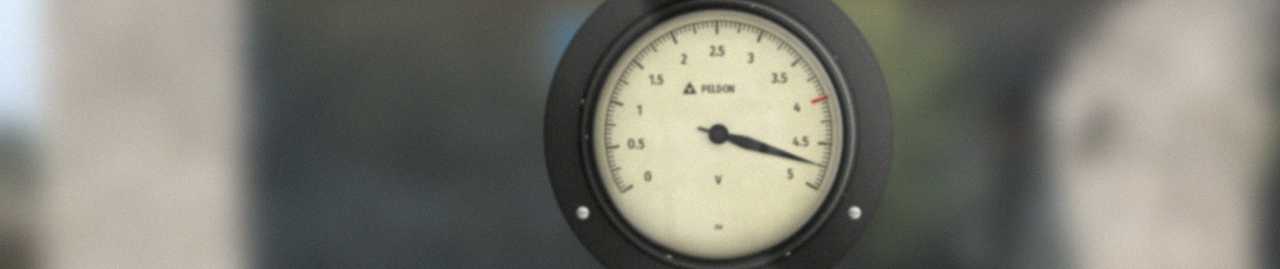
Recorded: {"value": 4.75, "unit": "V"}
